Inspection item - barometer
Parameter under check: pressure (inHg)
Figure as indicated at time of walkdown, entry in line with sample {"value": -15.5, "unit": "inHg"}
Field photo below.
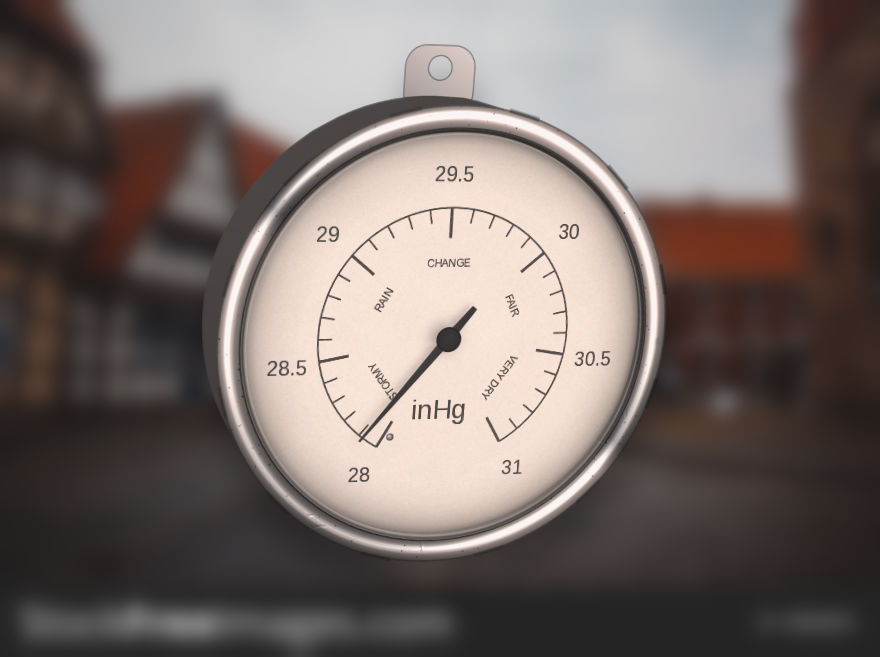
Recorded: {"value": 28.1, "unit": "inHg"}
